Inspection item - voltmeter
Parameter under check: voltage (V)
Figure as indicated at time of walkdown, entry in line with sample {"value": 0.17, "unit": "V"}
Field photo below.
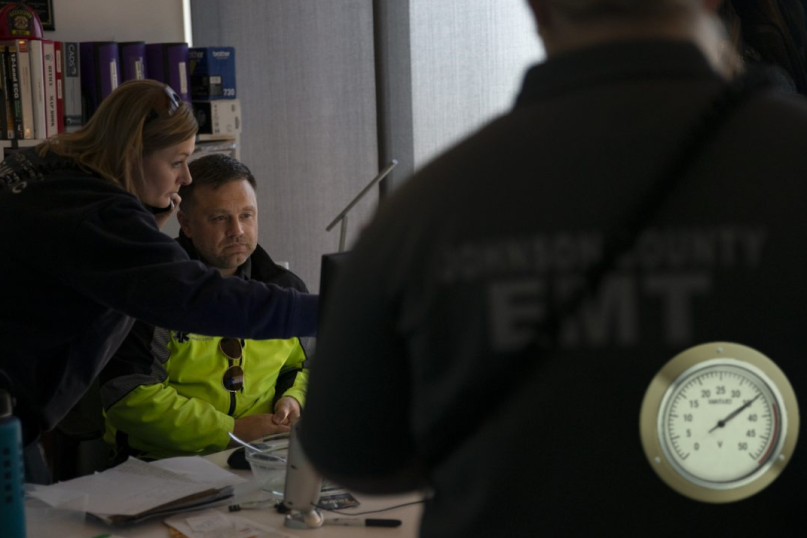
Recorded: {"value": 35, "unit": "V"}
